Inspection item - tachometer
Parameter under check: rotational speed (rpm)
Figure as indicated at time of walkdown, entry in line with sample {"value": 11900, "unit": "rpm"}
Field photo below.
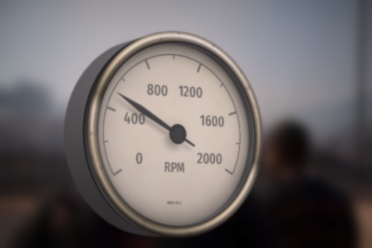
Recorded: {"value": 500, "unit": "rpm"}
